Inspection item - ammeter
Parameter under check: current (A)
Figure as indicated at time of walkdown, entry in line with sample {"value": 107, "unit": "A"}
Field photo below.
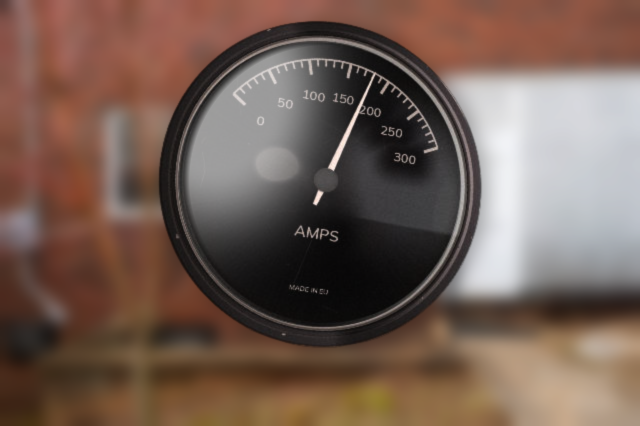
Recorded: {"value": 180, "unit": "A"}
